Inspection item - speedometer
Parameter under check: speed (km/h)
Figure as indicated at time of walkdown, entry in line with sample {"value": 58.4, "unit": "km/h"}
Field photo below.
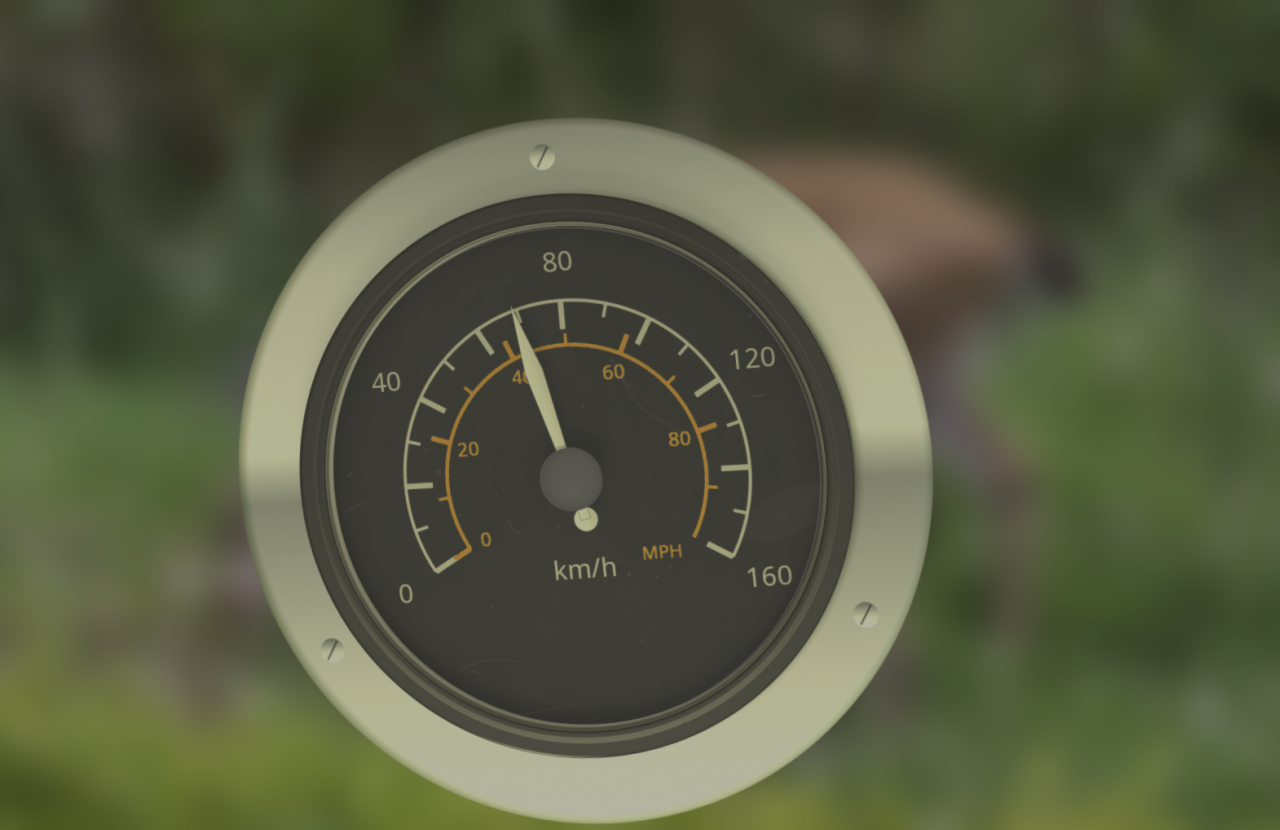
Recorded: {"value": 70, "unit": "km/h"}
